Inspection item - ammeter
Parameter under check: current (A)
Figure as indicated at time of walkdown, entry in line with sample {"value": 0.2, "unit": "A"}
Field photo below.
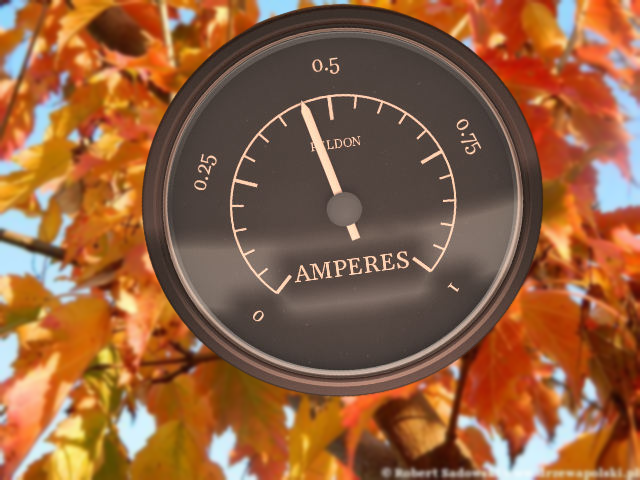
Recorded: {"value": 0.45, "unit": "A"}
